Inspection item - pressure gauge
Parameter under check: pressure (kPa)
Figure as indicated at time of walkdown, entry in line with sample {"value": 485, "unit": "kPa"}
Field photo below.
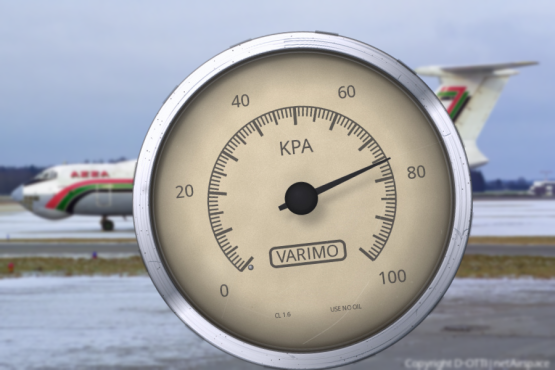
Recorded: {"value": 76, "unit": "kPa"}
